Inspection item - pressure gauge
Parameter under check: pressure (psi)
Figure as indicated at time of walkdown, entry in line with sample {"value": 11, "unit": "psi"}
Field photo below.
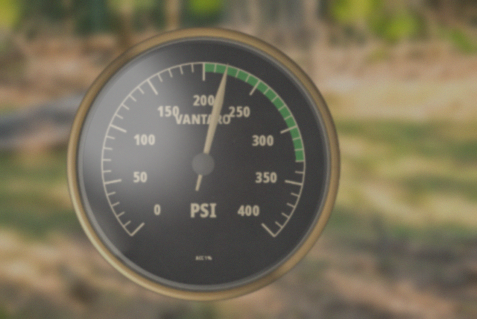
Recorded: {"value": 220, "unit": "psi"}
